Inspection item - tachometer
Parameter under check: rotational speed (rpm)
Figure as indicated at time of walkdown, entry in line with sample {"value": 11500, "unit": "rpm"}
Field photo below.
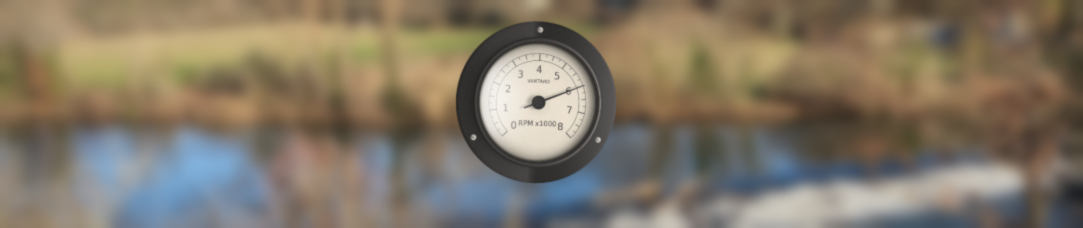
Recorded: {"value": 6000, "unit": "rpm"}
